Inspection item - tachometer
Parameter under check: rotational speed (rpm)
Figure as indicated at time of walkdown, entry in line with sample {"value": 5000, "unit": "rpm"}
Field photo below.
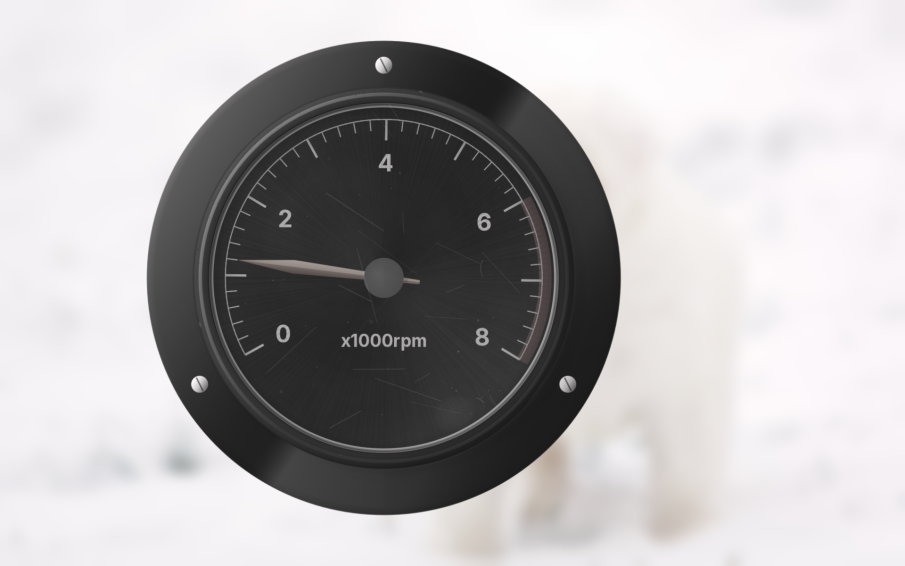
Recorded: {"value": 1200, "unit": "rpm"}
